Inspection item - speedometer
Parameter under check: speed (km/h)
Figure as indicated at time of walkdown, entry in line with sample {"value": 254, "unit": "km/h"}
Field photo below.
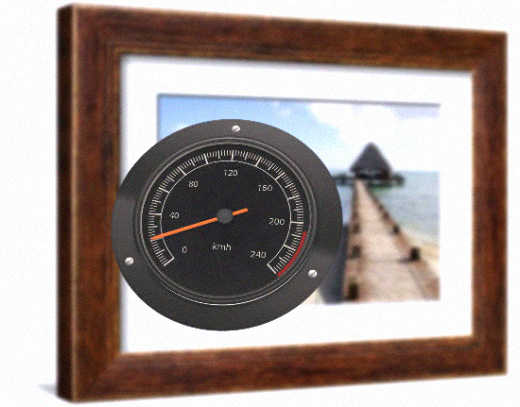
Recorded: {"value": 20, "unit": "km/h"}
